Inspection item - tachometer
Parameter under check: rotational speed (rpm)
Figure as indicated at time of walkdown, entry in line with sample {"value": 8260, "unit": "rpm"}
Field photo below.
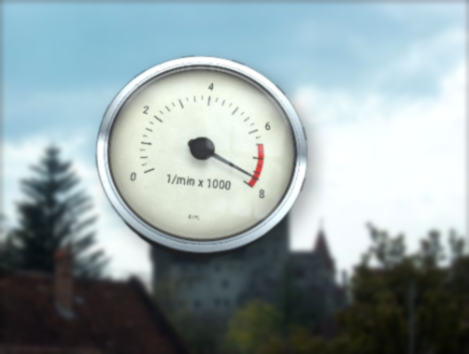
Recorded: {"value": 7750, "unit": "rpm"}
